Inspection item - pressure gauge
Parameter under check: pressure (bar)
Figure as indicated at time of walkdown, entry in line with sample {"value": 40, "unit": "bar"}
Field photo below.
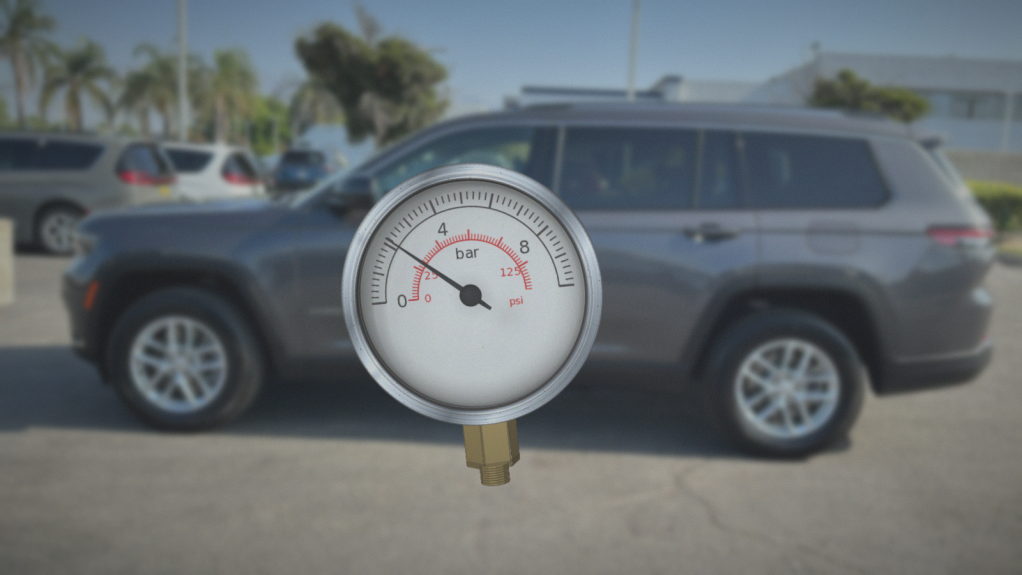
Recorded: {"value": 2.2, "unit": "bar"}
